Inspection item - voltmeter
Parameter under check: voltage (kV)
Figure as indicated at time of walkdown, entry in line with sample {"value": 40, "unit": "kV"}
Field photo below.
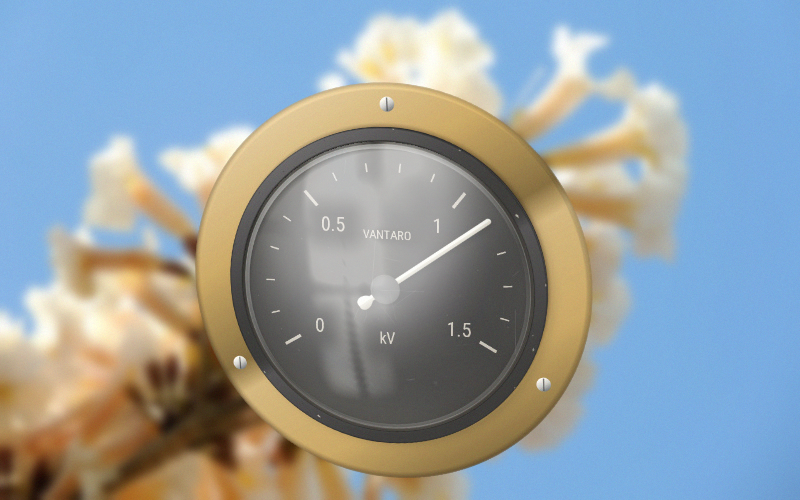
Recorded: {"value": 1.1, "unit": "kV"}
